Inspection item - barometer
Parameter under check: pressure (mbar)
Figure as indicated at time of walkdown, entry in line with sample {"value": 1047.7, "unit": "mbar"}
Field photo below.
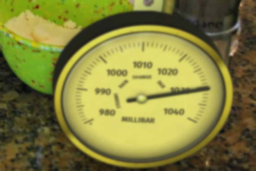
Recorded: {"value": 1030, "unit": "mbar"}
